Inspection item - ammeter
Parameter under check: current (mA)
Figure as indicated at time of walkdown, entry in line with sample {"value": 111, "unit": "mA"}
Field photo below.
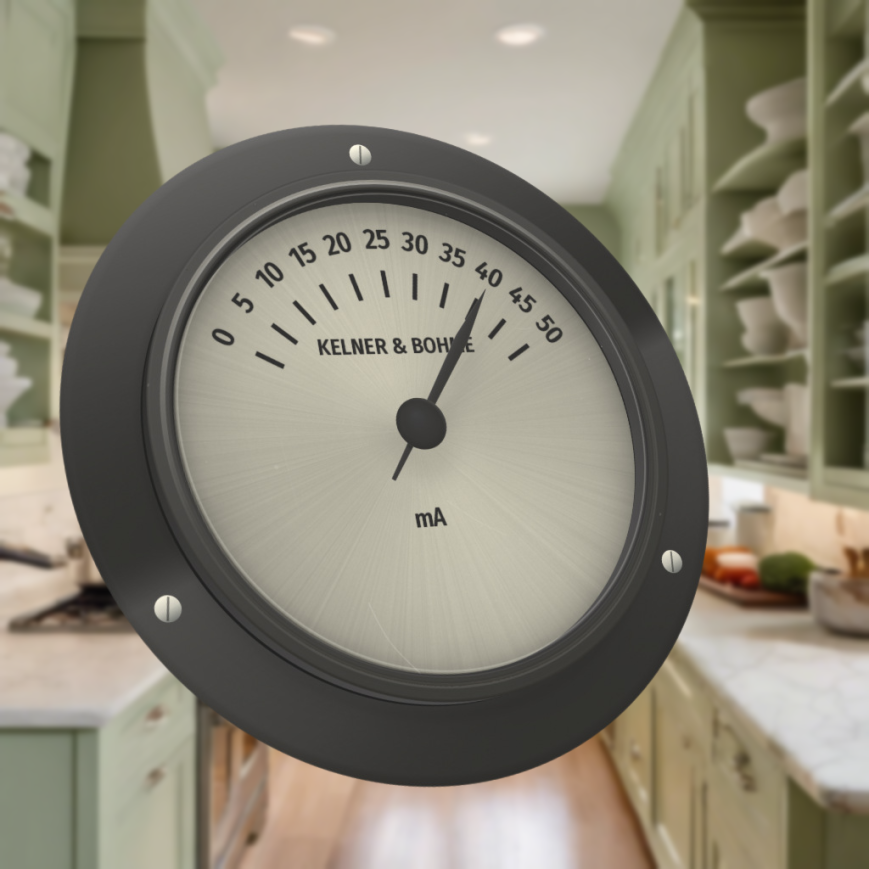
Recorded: {"value": 40, "unit": "mA"}
